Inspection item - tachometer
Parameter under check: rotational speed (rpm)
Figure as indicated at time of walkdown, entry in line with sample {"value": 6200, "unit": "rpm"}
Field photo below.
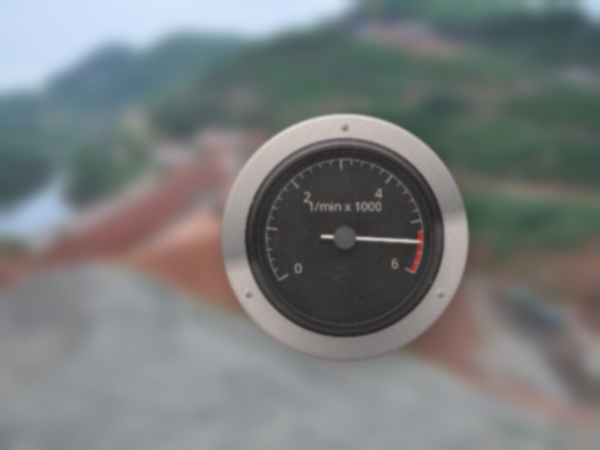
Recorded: {"value": 5400, "unit": "rpm"}
